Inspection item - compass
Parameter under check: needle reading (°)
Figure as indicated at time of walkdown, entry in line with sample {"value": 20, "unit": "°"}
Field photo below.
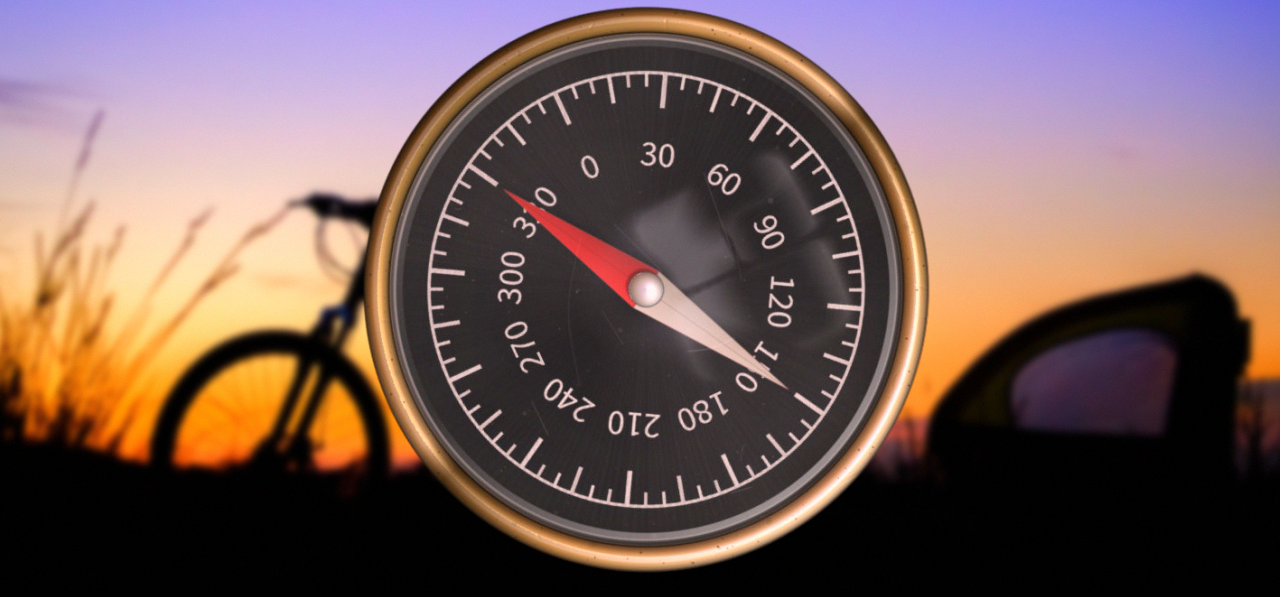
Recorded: {"value": 330, "unit": "°"}
